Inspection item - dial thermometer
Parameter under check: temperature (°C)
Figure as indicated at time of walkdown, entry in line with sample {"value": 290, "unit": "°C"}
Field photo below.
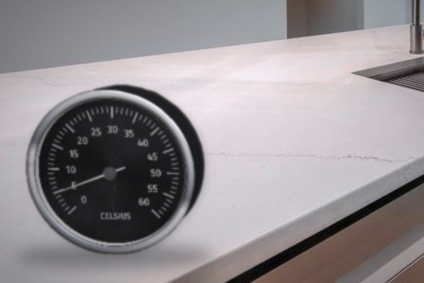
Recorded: {"value": 5, "unit": "°C"}
